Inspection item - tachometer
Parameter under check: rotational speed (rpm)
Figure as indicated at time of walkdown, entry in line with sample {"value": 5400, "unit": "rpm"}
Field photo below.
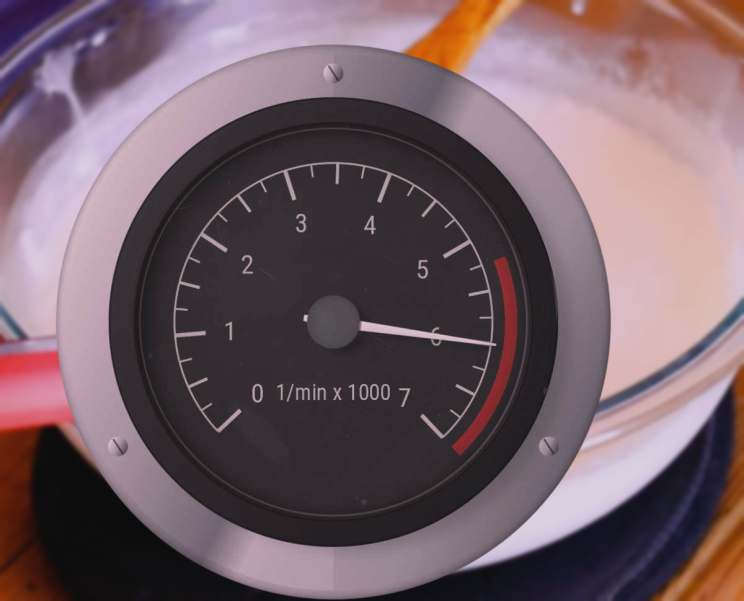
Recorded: {"value": 6000, "unit": "rpm"}
